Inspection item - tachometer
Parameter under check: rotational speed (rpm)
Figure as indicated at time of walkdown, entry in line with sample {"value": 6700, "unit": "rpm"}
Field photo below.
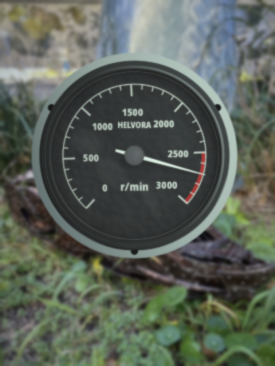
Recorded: {"value": 2700, "unit": "rpm"}
